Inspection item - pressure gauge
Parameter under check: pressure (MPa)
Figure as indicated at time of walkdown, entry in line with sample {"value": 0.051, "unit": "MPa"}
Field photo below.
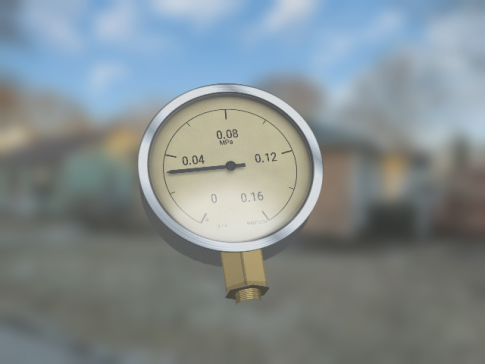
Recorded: {"value": 0.03, "unit": "MPa"}
